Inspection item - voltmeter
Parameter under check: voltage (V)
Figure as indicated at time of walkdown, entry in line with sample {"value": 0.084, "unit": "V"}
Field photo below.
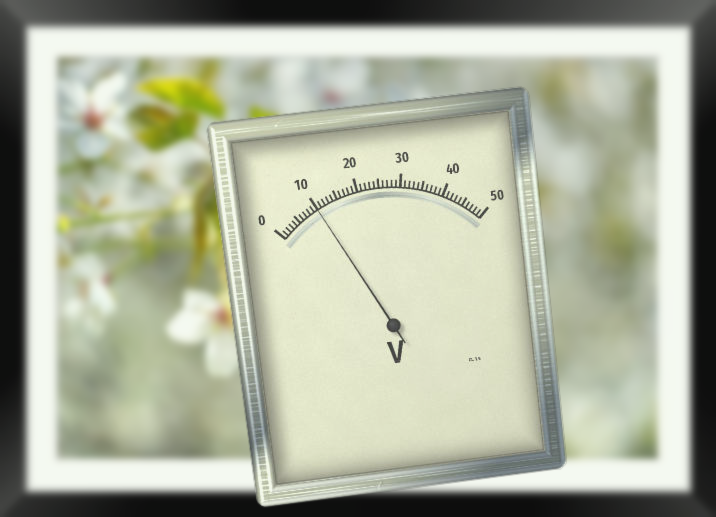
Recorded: {"value": 10, "unit": "V"}
